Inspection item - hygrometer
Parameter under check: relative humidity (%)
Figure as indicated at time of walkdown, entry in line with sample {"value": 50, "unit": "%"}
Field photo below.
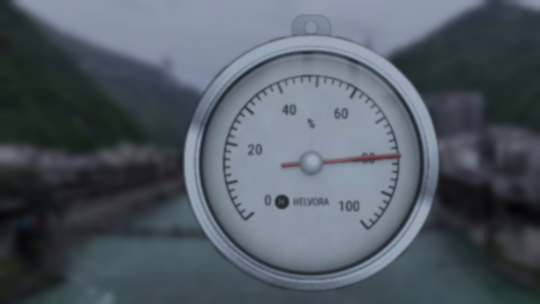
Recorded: {"value": 80, "unit": "%"}
